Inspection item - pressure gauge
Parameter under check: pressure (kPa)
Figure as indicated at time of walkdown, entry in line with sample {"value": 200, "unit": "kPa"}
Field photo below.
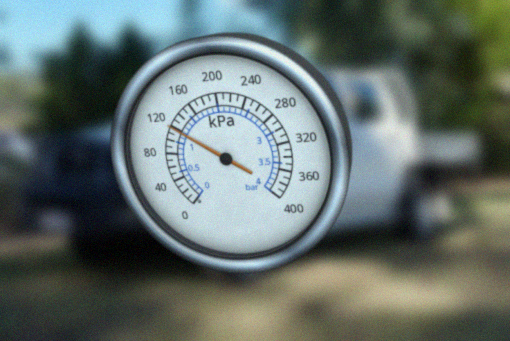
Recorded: {"value": 120, "unit": "kPa"}
